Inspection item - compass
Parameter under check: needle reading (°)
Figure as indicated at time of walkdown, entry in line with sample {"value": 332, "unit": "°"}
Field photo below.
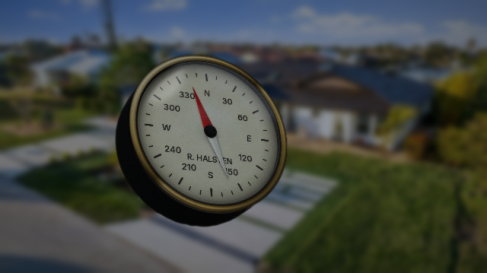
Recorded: {"value": 340, "unit": "°"}
